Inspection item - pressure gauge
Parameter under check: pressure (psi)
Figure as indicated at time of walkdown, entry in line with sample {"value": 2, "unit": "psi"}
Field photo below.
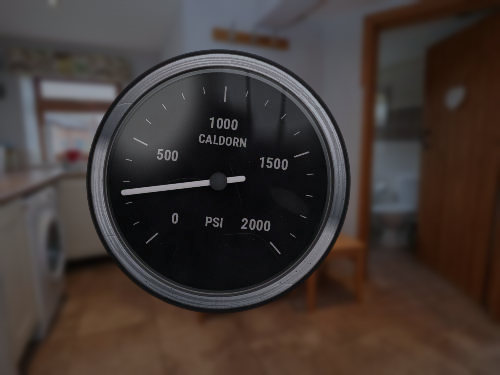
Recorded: {"value": 250, "unit": "psi"}
